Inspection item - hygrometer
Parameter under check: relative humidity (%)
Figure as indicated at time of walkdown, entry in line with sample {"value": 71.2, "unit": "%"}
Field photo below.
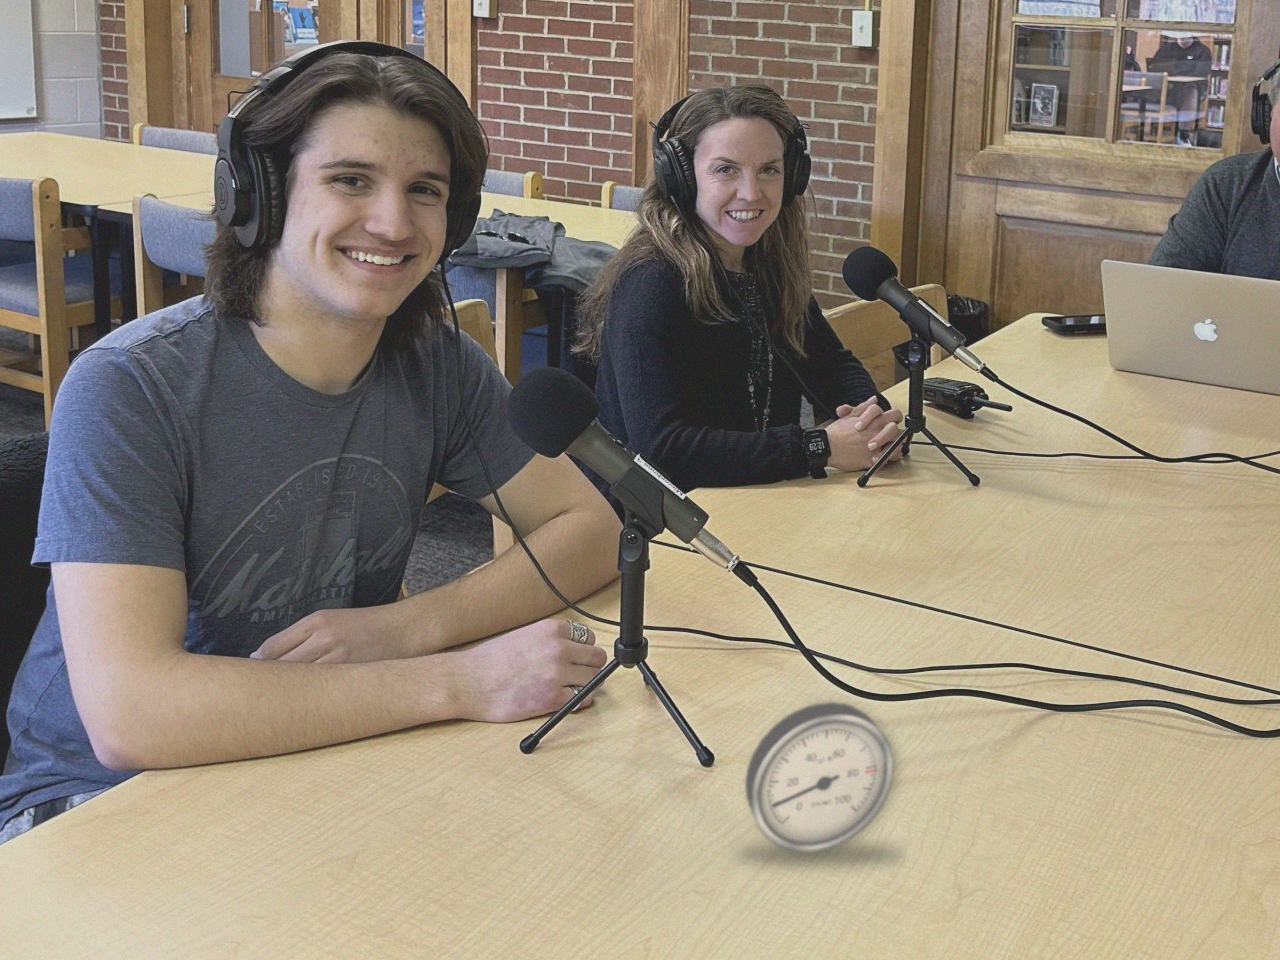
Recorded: {"value": 10, "unit": "%"}
